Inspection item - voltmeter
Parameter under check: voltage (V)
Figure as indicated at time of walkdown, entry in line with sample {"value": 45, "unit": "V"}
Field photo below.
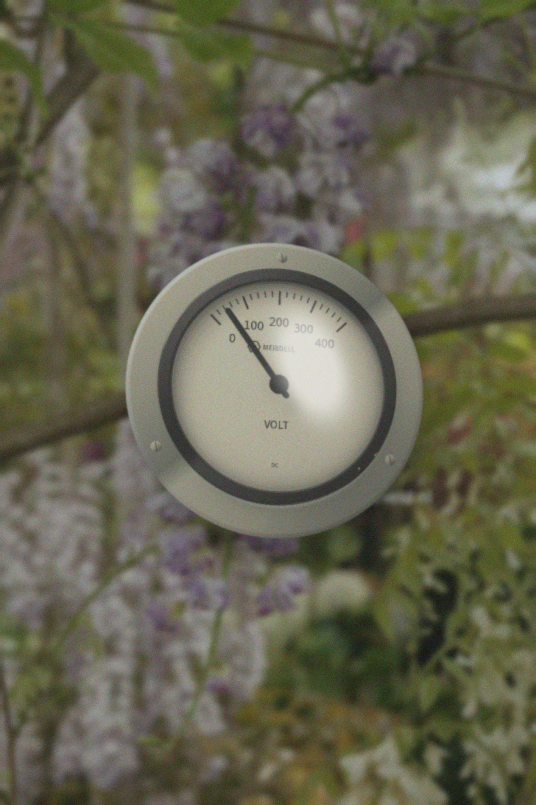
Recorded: {"value": 40, "unit": "V"}
